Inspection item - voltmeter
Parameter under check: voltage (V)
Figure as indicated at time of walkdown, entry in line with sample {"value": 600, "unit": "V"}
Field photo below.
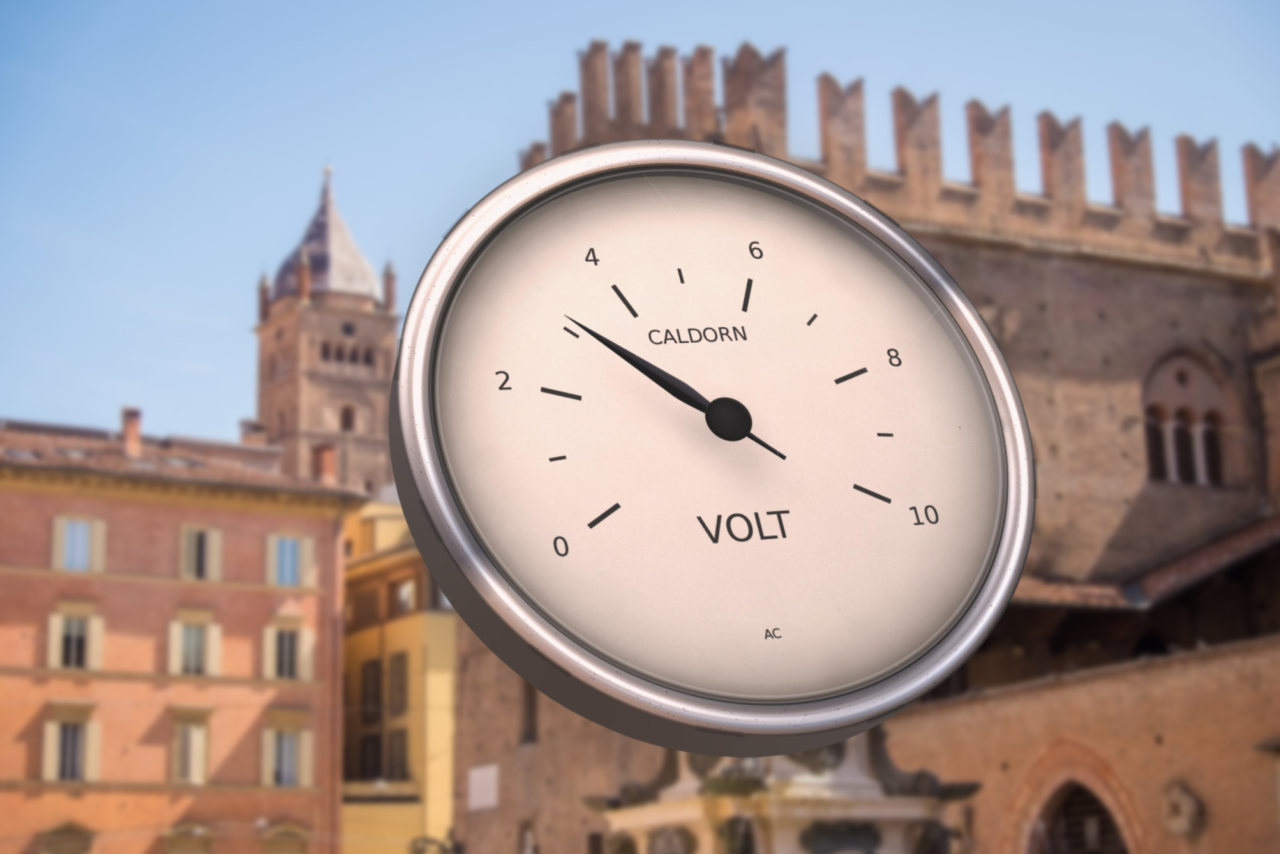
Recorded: {"value": 3, "unit": "V"}
